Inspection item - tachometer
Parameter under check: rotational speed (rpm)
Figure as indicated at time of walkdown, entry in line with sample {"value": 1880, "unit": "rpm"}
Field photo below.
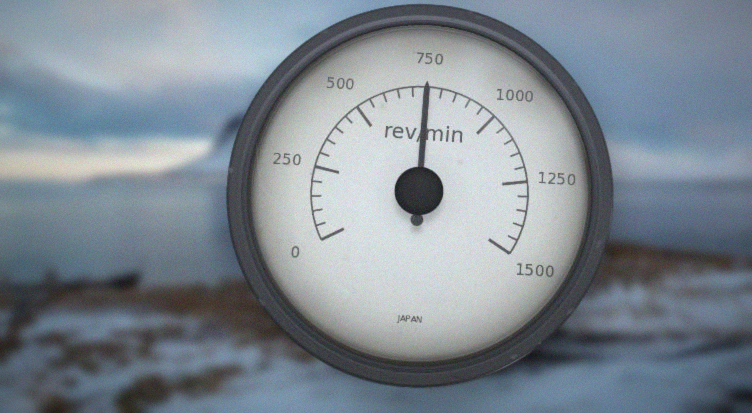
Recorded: {"value": 750, "unit": "rpm"}
